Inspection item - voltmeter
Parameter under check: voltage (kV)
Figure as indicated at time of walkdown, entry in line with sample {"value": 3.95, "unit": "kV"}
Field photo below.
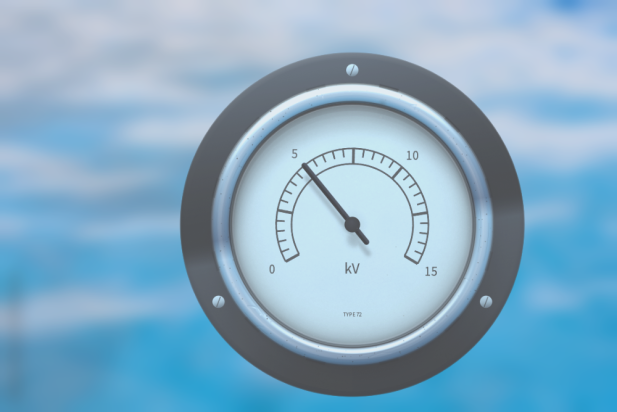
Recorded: {"value": 5, "unit": "kV"}
